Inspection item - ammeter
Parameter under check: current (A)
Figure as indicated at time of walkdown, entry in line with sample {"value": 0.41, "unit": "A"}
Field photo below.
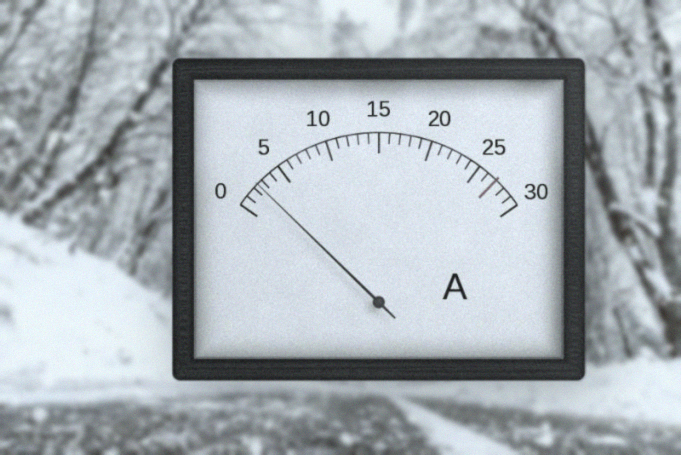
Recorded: {"value": 2.5, "unit": "A"}
